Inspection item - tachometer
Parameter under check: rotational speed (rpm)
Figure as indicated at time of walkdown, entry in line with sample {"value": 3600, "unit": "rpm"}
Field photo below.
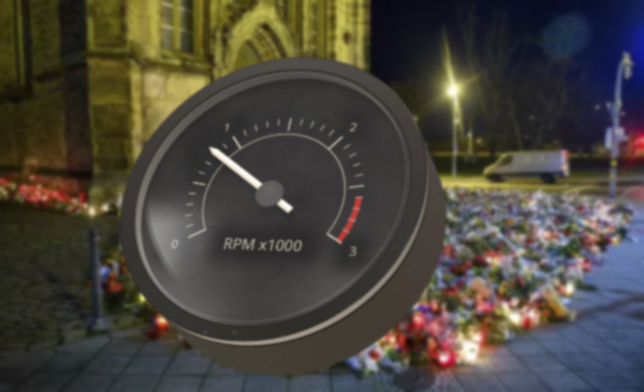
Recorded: {"value": 800, "unit": "rpm"}
